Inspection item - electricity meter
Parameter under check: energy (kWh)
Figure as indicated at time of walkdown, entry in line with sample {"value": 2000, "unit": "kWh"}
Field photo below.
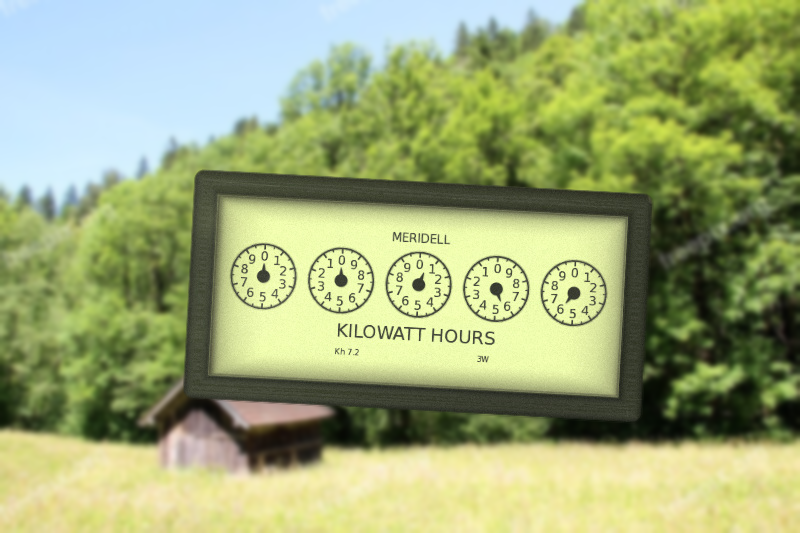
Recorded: {"value": 56, "unit": "kWh"}
